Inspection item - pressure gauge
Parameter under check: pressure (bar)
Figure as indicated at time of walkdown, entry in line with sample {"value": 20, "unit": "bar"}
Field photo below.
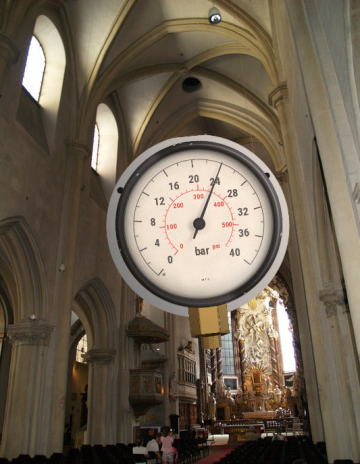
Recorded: {"value": 24, "unit": "bar"}
